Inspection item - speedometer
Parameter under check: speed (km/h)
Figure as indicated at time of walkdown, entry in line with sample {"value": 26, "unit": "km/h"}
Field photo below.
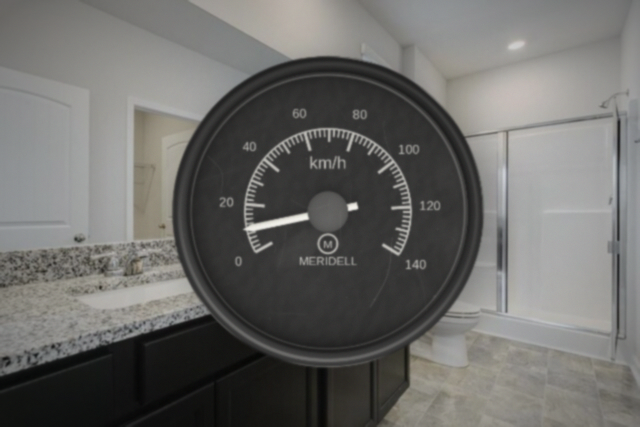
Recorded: {"value": 10, "unit": "km/h"}
